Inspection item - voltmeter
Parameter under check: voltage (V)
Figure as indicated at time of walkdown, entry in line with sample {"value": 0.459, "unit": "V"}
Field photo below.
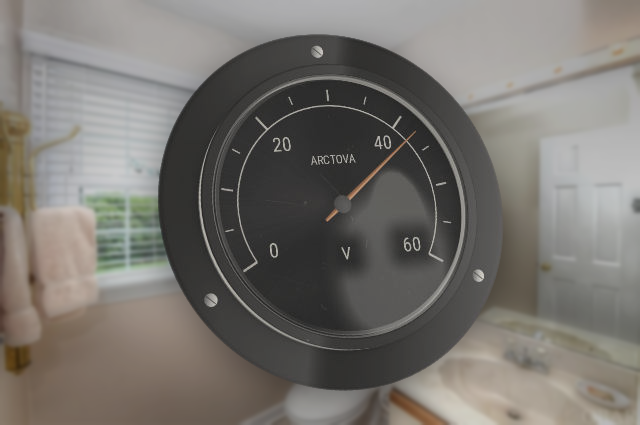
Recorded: {"value": 42.5, "unit": "V"}
